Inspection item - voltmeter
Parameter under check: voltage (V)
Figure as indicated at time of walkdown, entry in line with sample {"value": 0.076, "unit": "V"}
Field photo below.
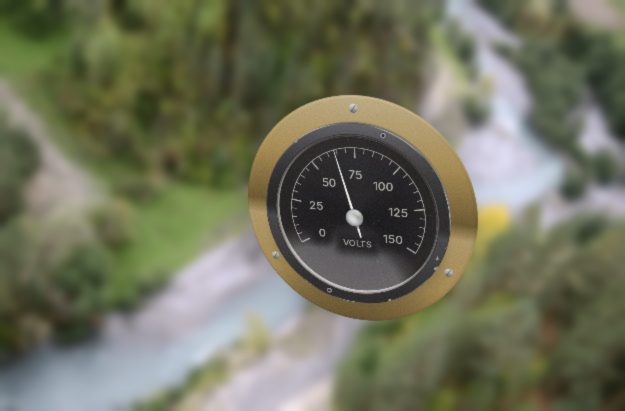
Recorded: {"value": 65, "unit": "V"}
